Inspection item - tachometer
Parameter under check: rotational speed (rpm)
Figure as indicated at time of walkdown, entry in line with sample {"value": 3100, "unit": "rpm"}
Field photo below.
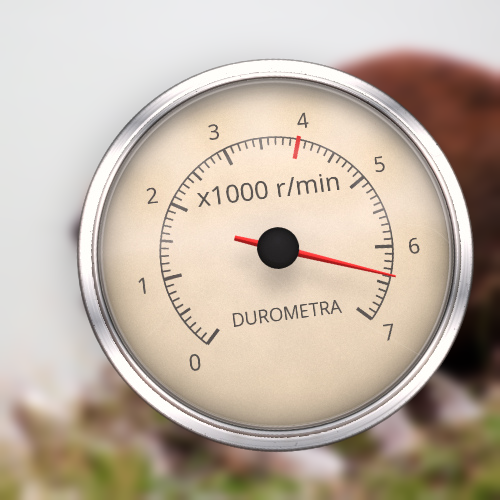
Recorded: {"value": 6400, "unit": "rpm"}
